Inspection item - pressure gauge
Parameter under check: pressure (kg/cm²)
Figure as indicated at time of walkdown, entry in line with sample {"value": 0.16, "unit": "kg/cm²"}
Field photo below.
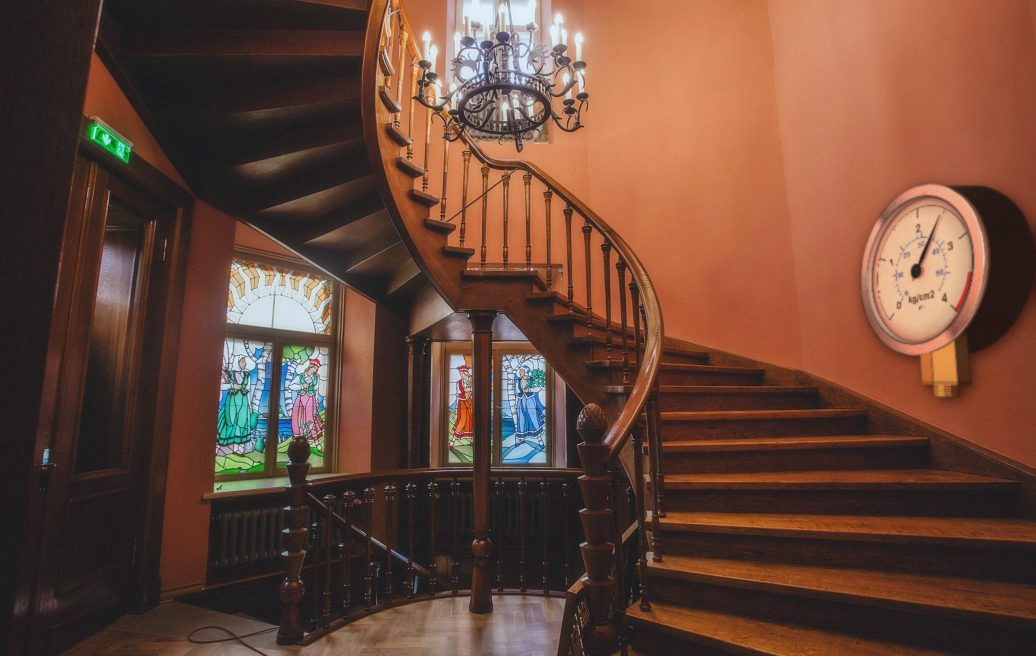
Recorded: {"value": 2.5, "unit": "kg/cm²"}
